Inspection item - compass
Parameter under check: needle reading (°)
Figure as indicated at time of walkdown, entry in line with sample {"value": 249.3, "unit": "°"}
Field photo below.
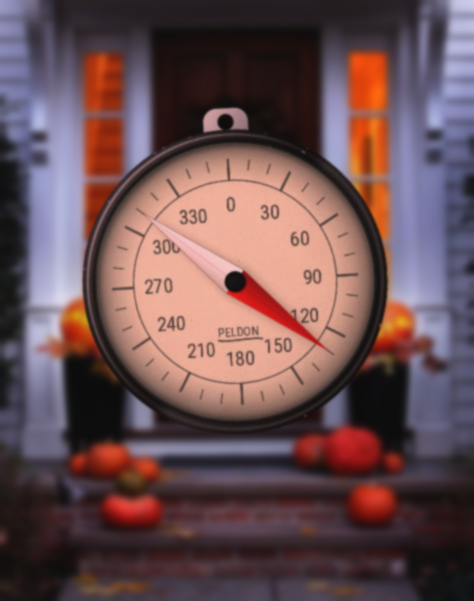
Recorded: {"value": 130, "unit": "°"}
